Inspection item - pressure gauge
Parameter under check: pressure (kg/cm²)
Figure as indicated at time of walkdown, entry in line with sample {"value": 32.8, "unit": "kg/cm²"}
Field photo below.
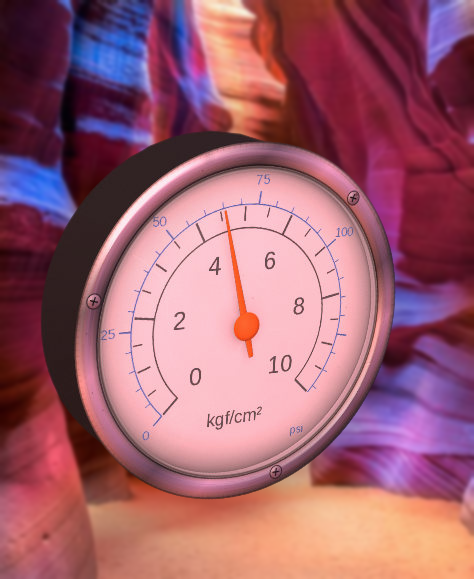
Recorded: {"value": 4.5, "unit": "kg/cm²"}
